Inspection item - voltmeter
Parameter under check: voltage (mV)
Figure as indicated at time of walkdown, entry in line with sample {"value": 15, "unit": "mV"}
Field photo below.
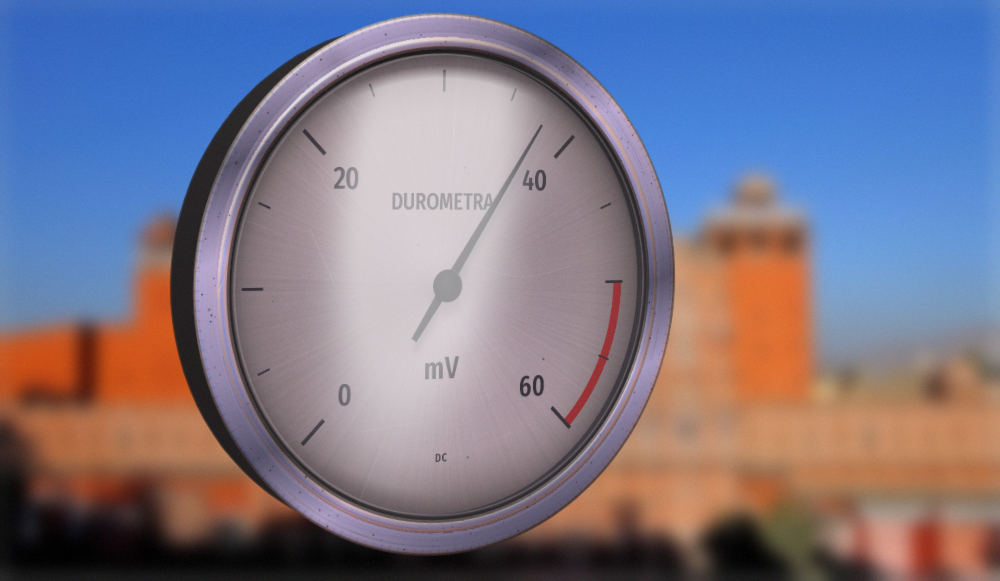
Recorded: {"value": 37.5, "unit": "mV"}
